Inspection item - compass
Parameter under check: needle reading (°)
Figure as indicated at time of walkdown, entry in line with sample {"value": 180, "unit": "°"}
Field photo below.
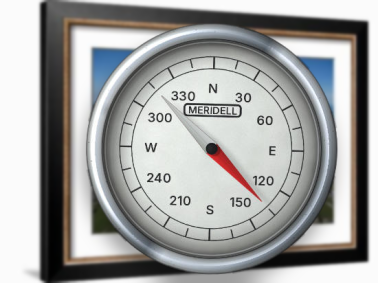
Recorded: {"value": 135, "unit": "°"}
